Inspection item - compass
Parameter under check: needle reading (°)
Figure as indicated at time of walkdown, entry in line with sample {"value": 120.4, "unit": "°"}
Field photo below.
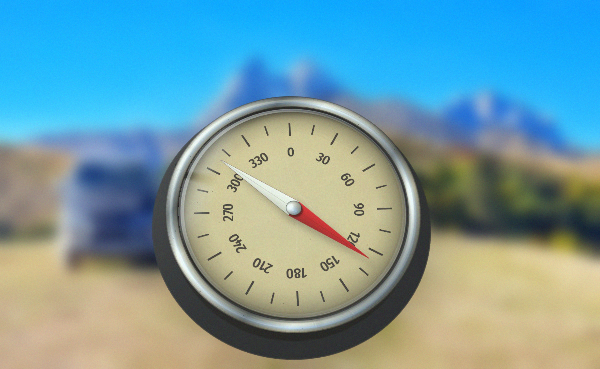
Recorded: {"value": 127.5, "unit": "°"}
